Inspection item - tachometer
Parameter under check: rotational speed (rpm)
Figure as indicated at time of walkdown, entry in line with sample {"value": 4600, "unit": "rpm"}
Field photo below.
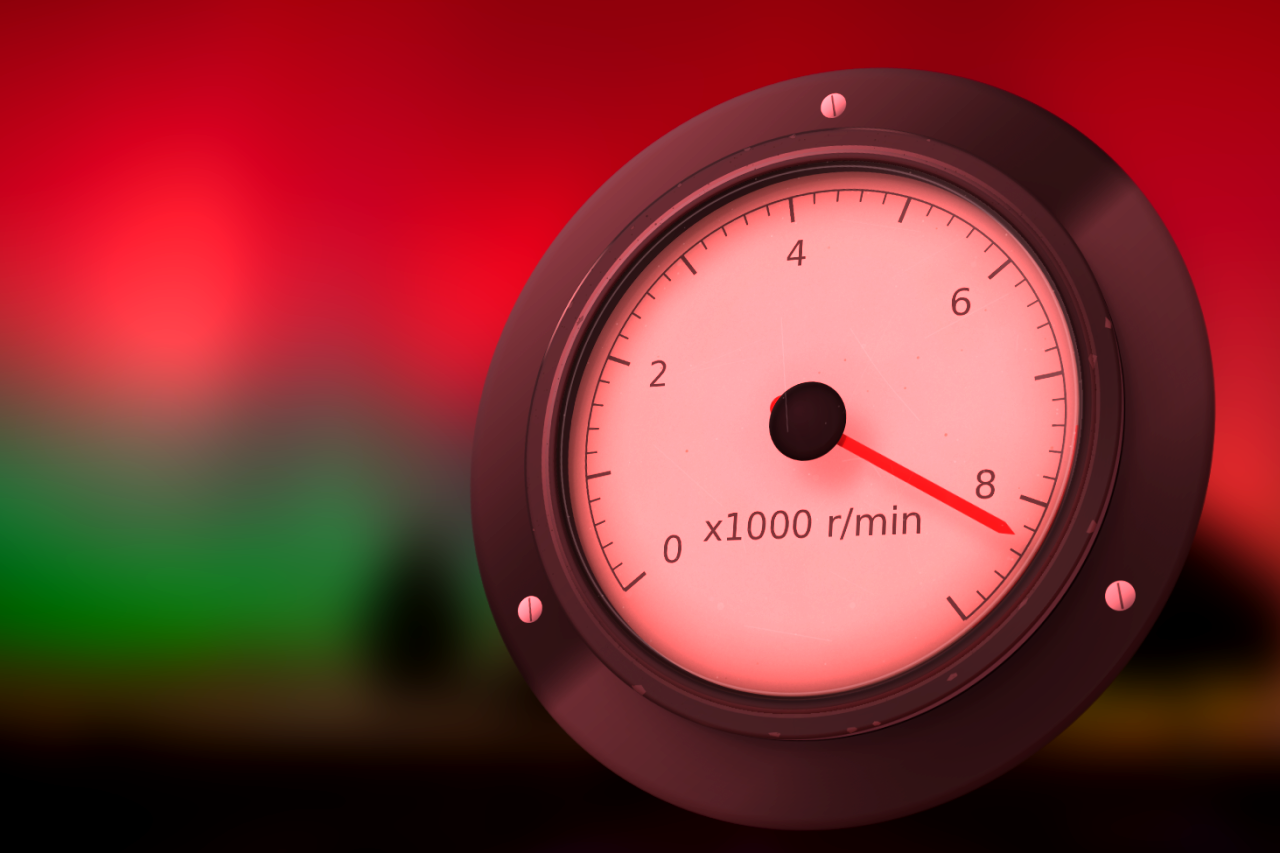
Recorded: {"value": 8300, "unit": "rpm"}
